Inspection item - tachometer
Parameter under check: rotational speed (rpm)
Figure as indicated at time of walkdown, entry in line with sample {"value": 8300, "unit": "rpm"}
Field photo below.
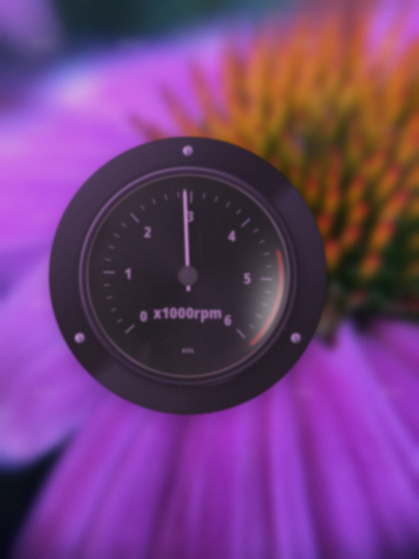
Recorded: {"value": 2900, "unit": "rpm"}
